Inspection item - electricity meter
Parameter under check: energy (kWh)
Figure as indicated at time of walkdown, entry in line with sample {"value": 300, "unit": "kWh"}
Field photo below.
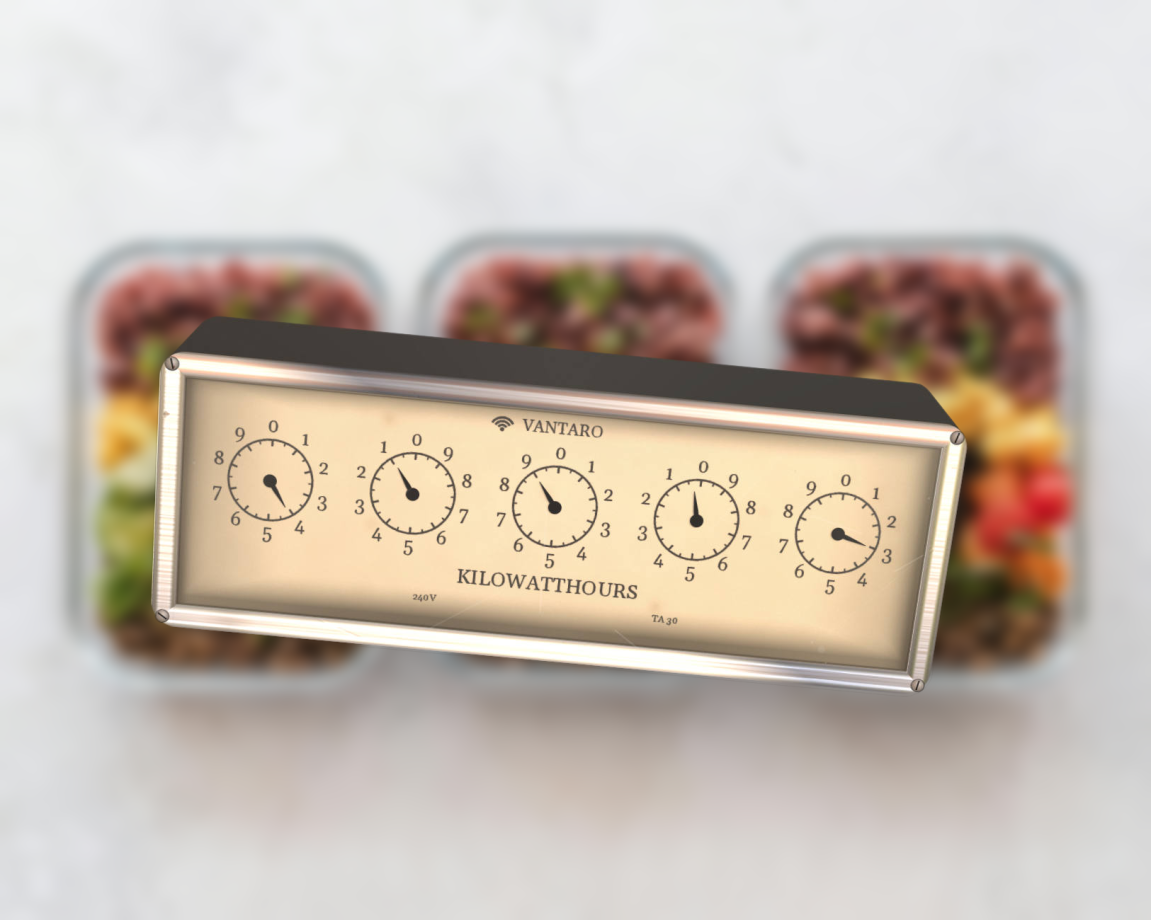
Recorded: {"value": 40903, "unit": "kWh"}
